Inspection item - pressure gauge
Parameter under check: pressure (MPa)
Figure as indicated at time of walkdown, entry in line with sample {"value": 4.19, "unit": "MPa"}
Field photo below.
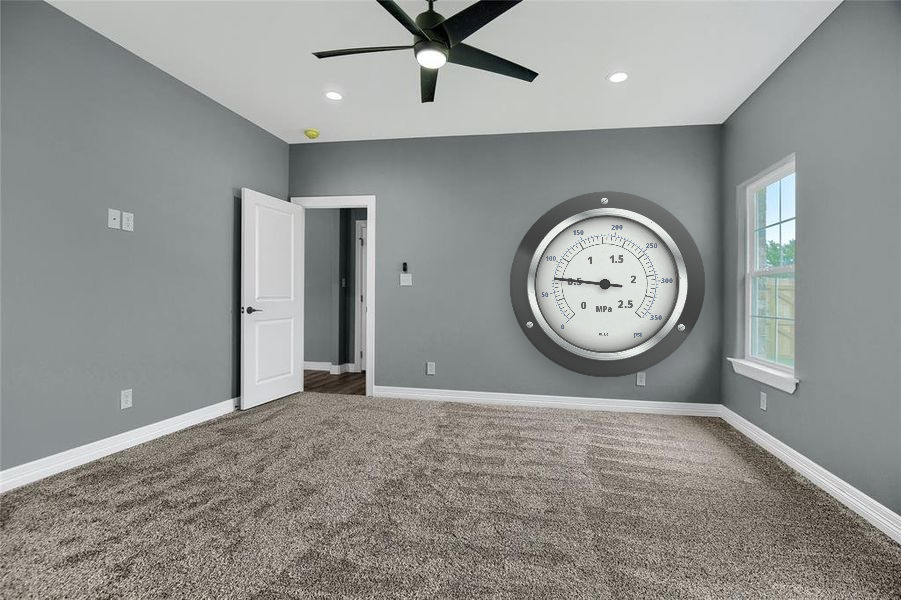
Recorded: {"value": 0.5, "unit": "MPa"}
